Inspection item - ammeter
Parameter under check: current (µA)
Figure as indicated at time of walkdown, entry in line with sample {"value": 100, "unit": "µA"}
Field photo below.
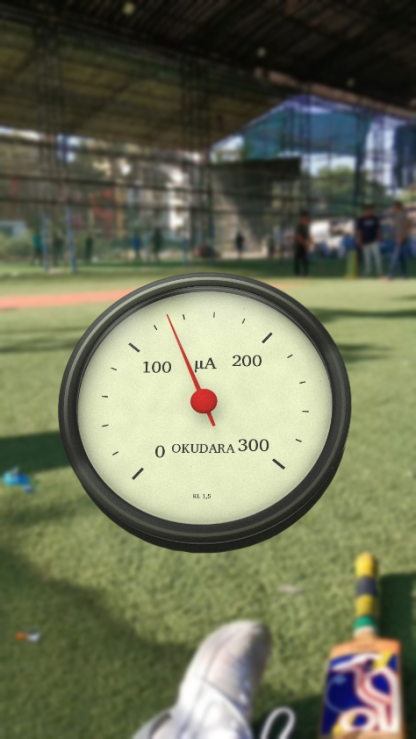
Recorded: {"value": 130, "unit": "µA"}
